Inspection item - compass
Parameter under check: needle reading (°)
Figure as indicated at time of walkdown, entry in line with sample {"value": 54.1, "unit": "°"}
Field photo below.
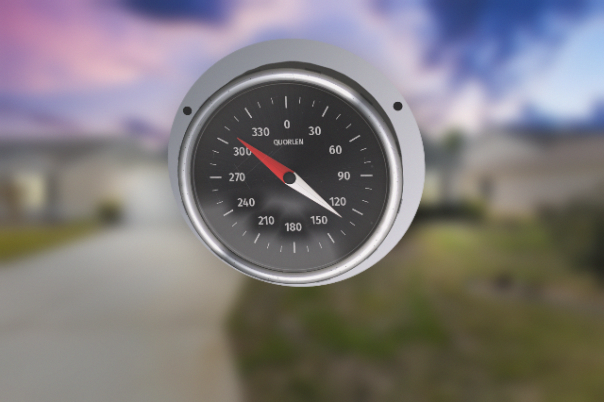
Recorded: {"value": 310, "unit": "°"}
